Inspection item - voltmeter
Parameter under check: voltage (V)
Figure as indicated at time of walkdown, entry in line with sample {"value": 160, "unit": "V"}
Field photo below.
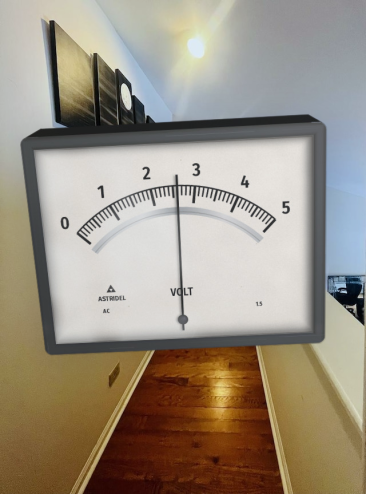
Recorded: {"value": 2.6, "unit": "V"}
